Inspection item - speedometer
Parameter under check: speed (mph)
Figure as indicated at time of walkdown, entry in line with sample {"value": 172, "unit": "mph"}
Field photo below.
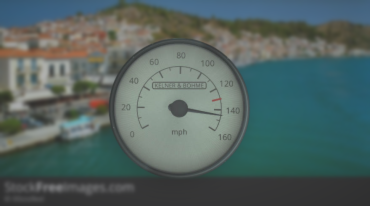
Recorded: {"value": 145, "unit": "mph"}
